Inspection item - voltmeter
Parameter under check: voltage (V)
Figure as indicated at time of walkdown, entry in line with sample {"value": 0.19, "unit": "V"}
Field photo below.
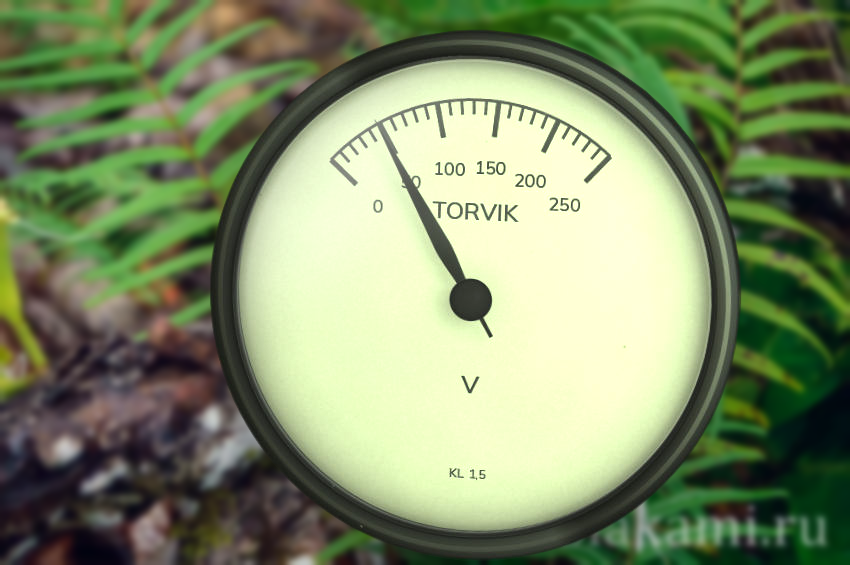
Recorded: {"value": 50, "unit": "V"}
